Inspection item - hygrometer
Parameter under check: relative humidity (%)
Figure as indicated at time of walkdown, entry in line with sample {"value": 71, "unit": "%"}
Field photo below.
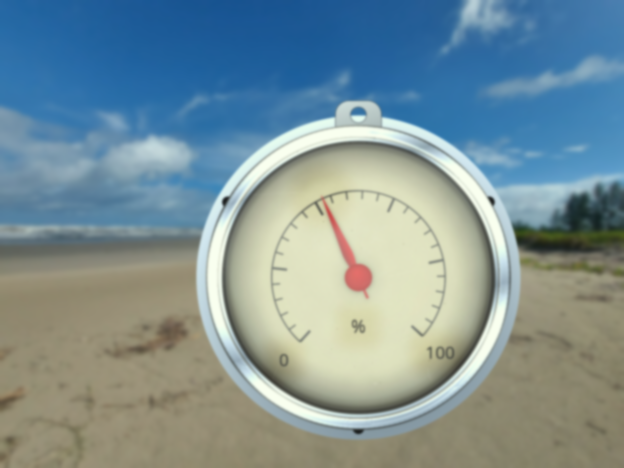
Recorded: {"value": 42, "unit": "%"}
